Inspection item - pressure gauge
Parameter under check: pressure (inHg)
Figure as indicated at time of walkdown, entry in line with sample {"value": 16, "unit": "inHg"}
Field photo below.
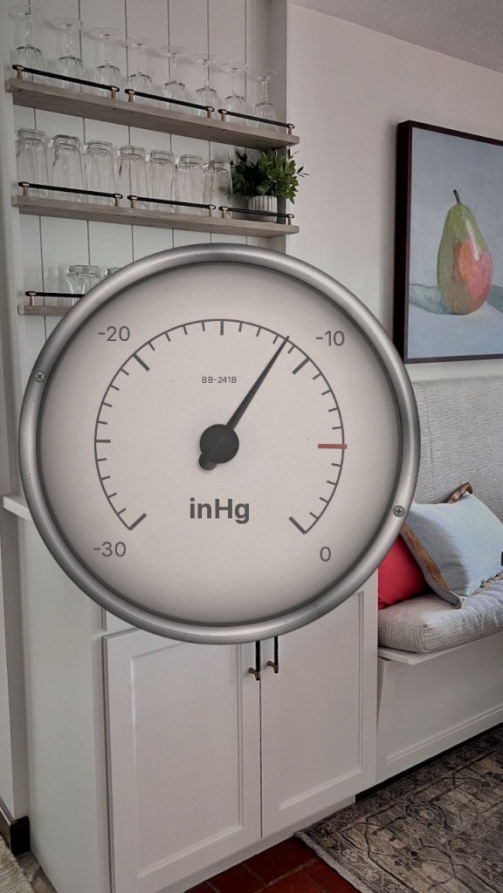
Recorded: {"value": -11.5, "unit": "inHg"}
